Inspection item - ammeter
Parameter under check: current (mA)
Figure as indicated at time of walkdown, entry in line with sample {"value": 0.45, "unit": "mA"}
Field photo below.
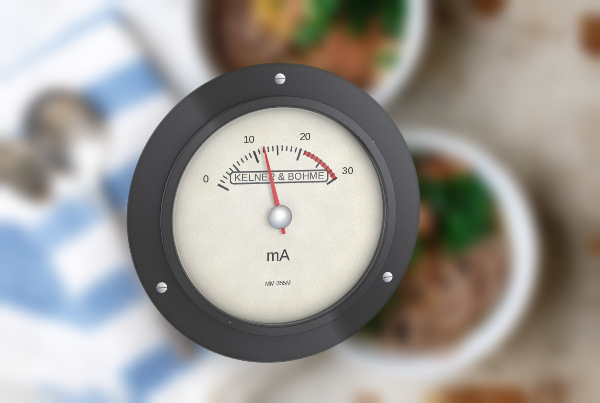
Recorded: {"value": 12, "unit": "mA"}
